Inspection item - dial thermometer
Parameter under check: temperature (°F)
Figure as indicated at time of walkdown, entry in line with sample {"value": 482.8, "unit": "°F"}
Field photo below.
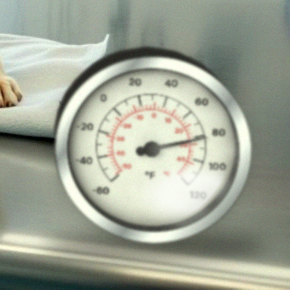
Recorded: {"value": 80, "unit": "°F"}
